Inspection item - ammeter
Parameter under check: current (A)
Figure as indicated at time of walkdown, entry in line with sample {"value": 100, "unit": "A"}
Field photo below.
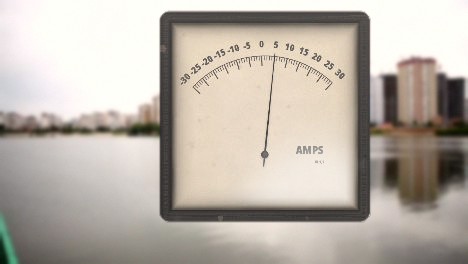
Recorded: {"value": 5, "unit": "A"}
